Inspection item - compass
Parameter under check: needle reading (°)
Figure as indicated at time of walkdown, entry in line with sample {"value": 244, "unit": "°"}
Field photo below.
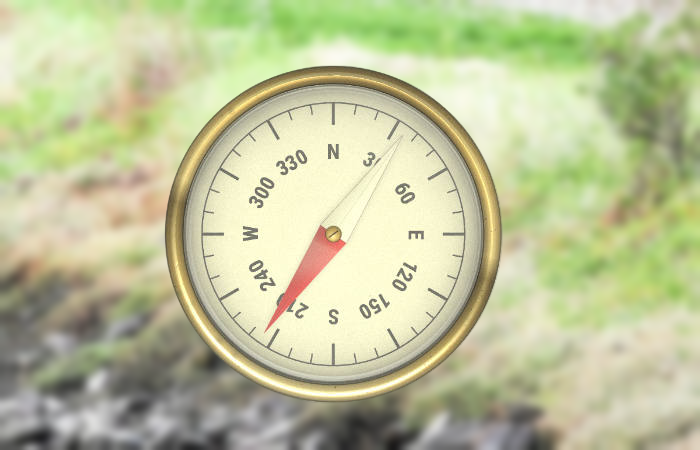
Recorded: {"value": 215, "unit": "°"}
